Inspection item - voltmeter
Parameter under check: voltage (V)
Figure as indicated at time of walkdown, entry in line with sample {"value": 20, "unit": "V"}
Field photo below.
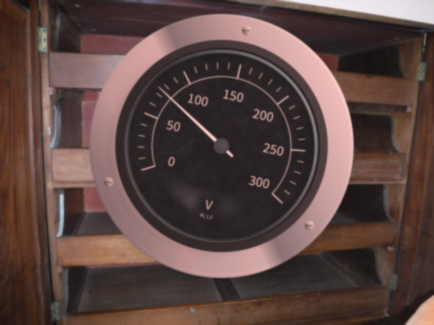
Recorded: {"value": 75, "unit": "V"}
